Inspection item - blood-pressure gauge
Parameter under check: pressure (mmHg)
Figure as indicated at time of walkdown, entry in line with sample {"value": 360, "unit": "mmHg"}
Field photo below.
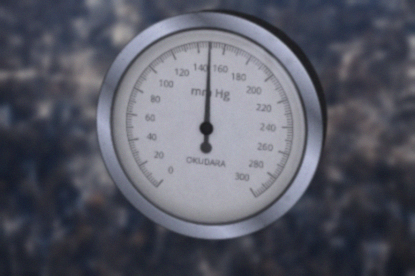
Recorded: {"value": 150, "unit": "mmHg"}
